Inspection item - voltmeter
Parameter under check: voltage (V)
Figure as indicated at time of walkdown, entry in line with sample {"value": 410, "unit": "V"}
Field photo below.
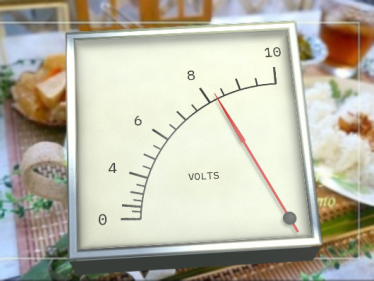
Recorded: {"value": 8.25, "unit": "V"}
